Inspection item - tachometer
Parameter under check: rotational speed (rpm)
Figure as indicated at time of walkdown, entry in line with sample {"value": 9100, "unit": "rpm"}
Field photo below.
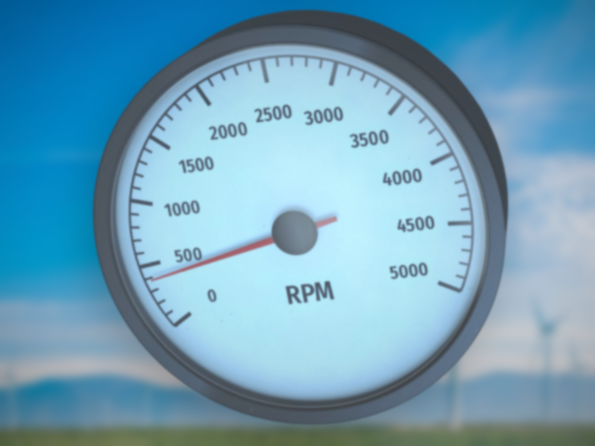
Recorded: {"value": 400, "unit": "rpm"}
